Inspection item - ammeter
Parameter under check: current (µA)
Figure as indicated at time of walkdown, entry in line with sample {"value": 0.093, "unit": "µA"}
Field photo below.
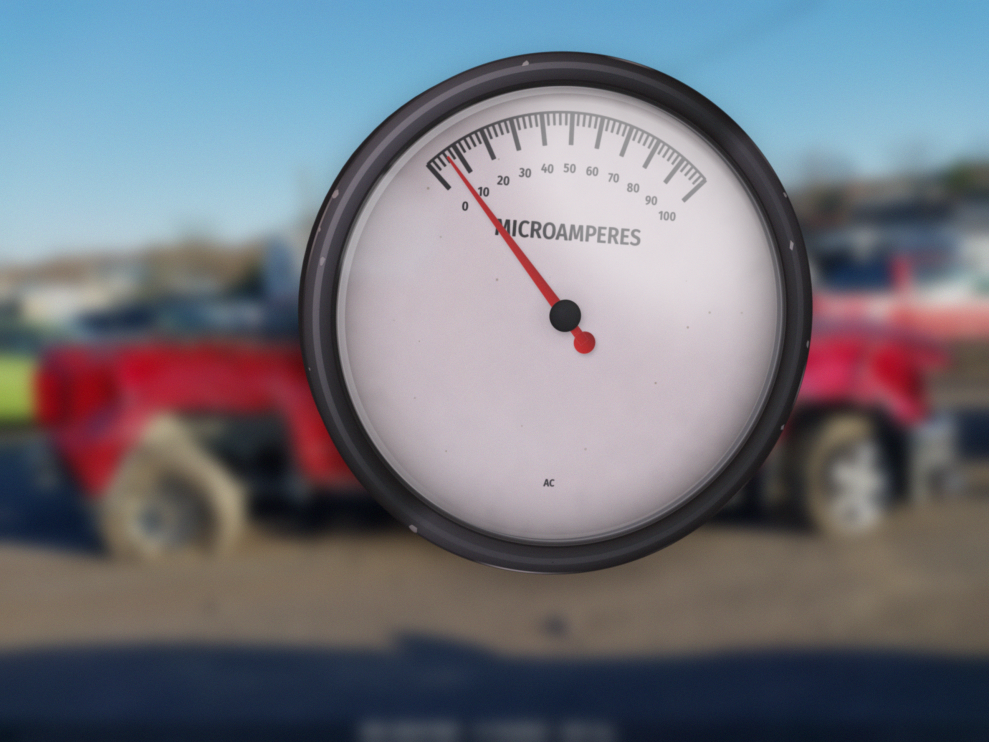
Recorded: {"value": 6, "unit": "µA"}
